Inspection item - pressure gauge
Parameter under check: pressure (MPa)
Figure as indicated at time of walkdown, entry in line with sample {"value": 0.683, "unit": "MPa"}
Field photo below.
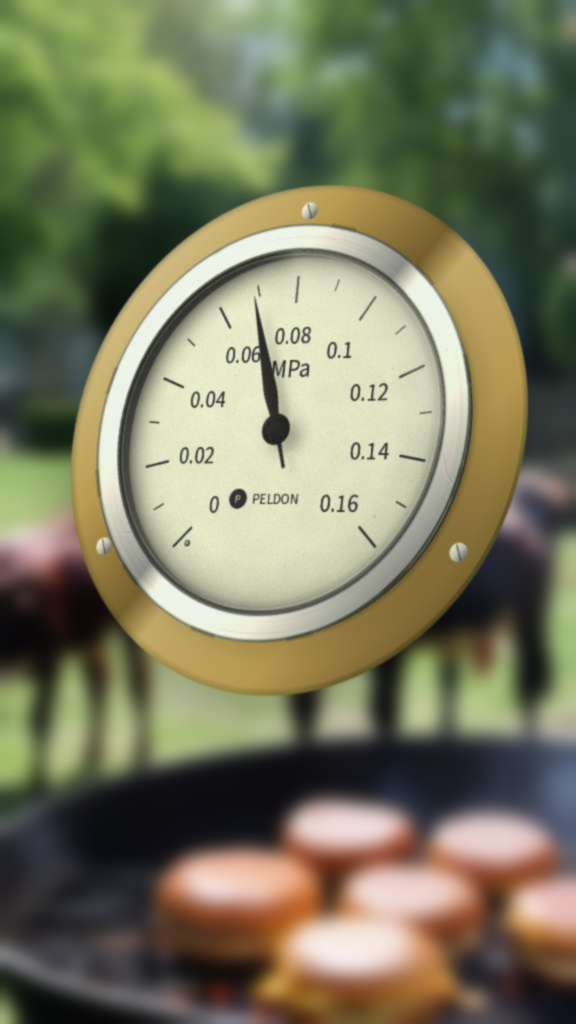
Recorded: {"value": 0.07, "unit": "MPa"}
